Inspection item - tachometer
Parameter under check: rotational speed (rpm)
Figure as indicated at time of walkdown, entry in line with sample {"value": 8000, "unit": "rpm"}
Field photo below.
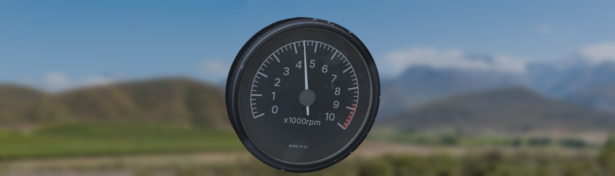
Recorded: {"value": 4400, "unit": "rpm"}
